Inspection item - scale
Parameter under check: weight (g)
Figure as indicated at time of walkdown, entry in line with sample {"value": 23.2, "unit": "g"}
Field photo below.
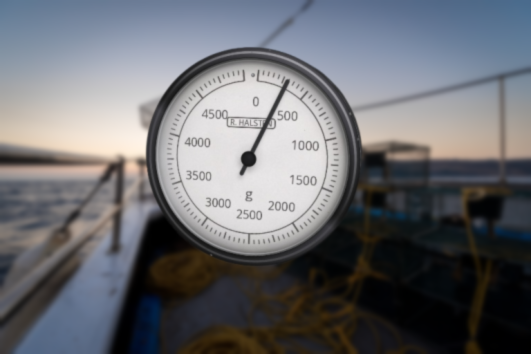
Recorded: {"value": 300, "unit": "g"}
